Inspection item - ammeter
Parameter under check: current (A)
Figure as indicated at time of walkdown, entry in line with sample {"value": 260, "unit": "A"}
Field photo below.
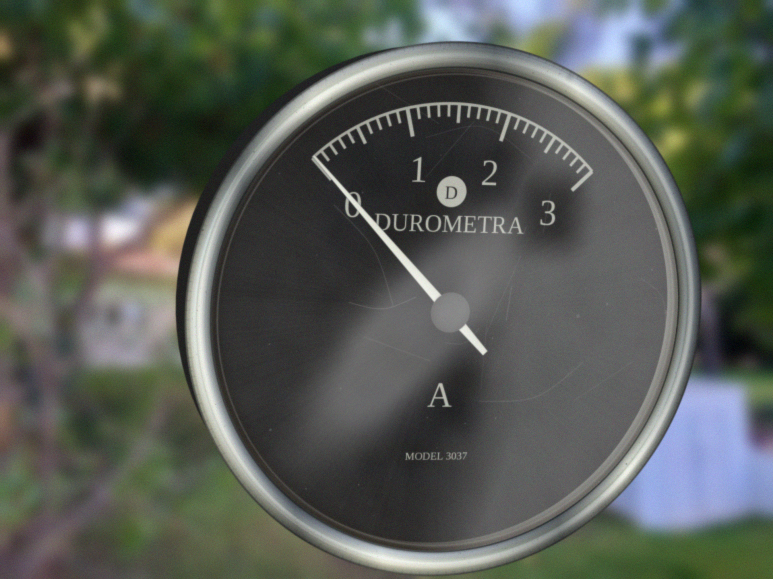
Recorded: {"value": 0, "unit": "A"}
